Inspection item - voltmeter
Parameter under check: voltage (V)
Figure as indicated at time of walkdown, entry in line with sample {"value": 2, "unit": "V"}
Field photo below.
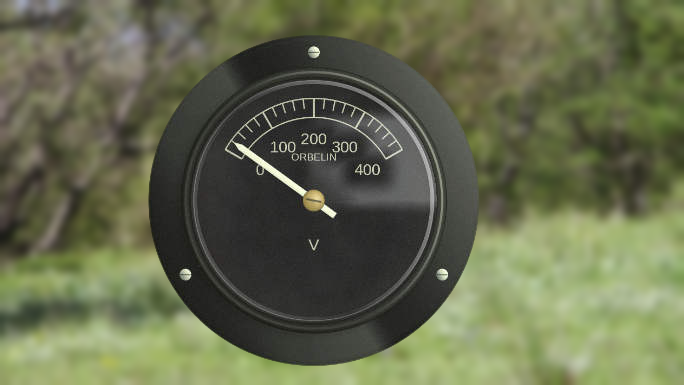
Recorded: {"value": 20, "unit": "V"}
